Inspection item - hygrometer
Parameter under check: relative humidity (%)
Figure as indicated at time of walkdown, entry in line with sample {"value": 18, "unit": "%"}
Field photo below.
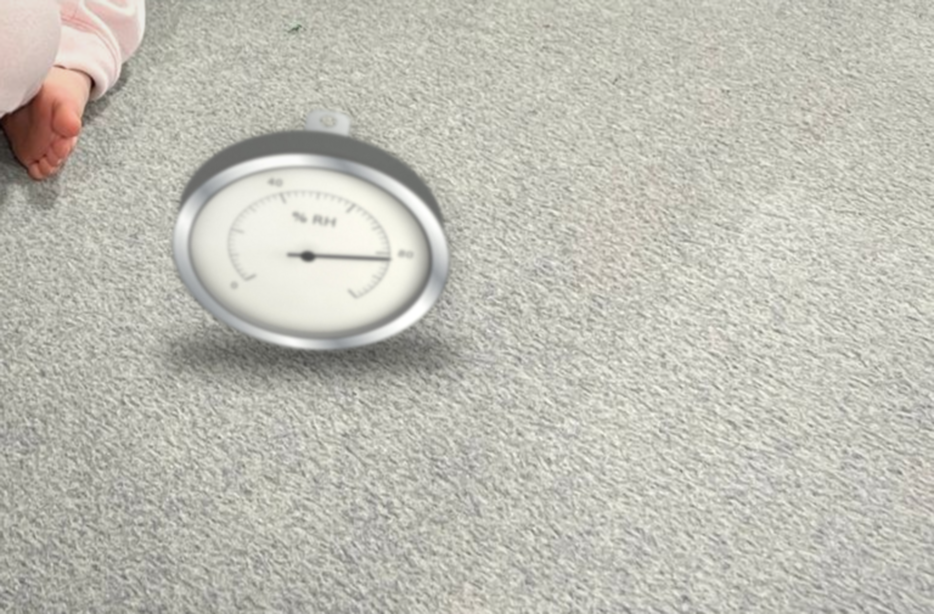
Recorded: {"value": 80, "unit": "%"}
